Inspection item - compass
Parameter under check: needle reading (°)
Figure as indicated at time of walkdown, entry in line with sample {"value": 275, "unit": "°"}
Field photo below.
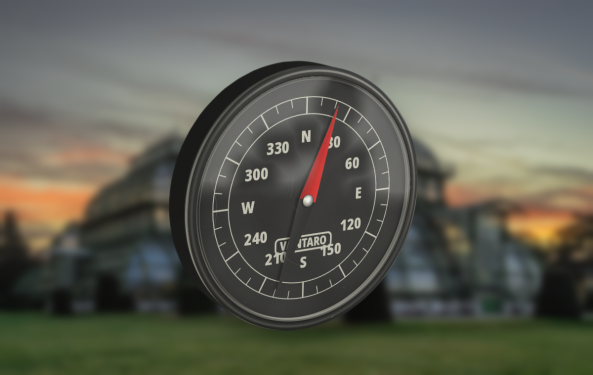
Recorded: {"value": 20, "unit": "°"}
